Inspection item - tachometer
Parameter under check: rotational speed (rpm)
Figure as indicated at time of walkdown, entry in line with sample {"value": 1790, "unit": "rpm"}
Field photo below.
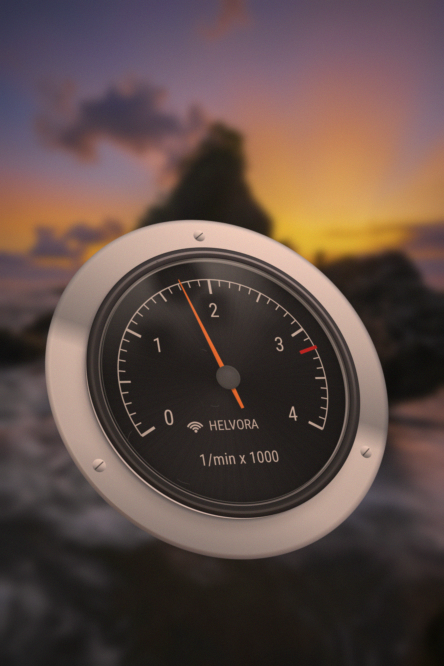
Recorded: {"value": 1700, "unit": "rpm"}
